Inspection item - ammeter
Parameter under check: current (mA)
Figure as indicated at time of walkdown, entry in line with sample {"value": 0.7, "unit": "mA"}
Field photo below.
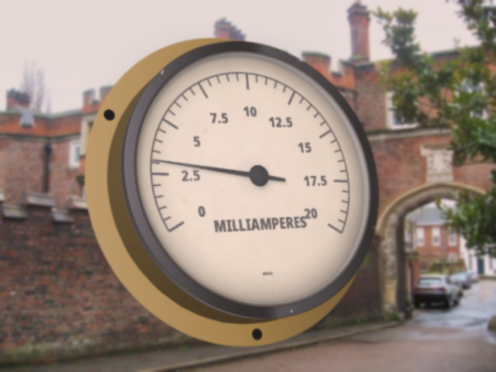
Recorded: {"value": 3, "unit": "mA"}
